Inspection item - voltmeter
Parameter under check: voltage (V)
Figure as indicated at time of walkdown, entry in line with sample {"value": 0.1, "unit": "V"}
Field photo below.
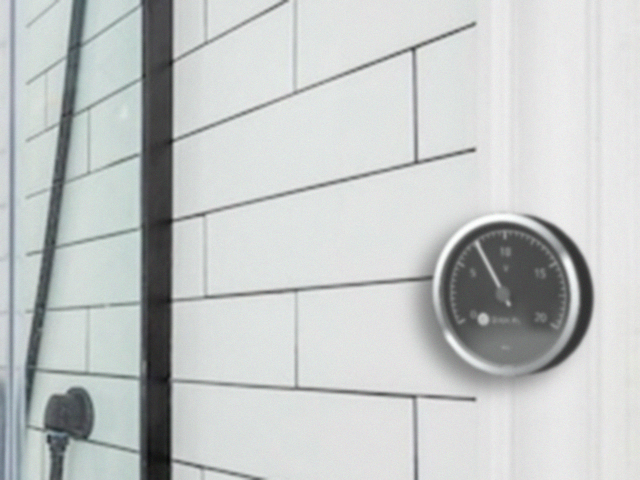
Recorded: {"value": 7.5, "unit": "V"}
